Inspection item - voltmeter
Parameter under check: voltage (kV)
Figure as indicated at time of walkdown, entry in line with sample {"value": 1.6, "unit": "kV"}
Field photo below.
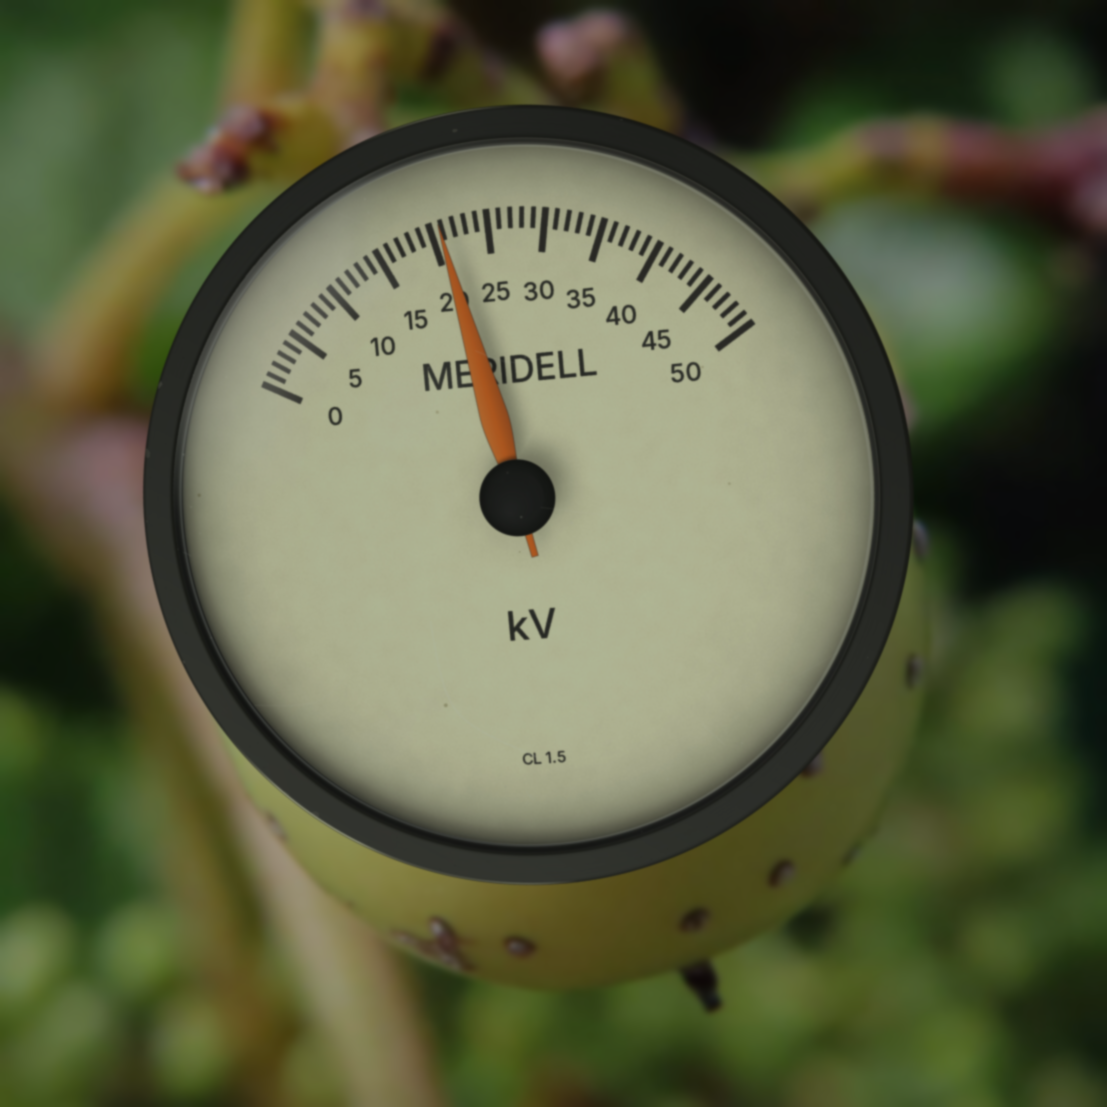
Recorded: {"value": 21, "unit": "kV"}
